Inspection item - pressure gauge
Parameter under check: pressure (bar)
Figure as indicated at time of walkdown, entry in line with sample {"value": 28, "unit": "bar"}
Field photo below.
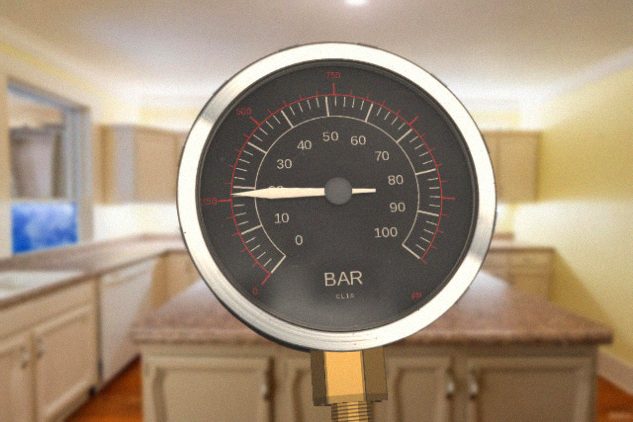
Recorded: {"value": 18, "unit": "bar"}
